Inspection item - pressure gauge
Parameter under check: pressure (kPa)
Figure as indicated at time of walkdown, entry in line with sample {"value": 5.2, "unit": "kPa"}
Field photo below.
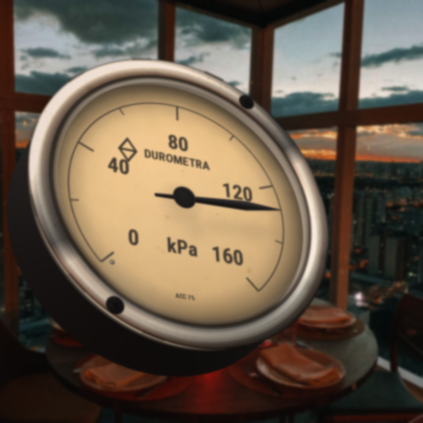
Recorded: {"value": 130, "unit": "kPa"}
